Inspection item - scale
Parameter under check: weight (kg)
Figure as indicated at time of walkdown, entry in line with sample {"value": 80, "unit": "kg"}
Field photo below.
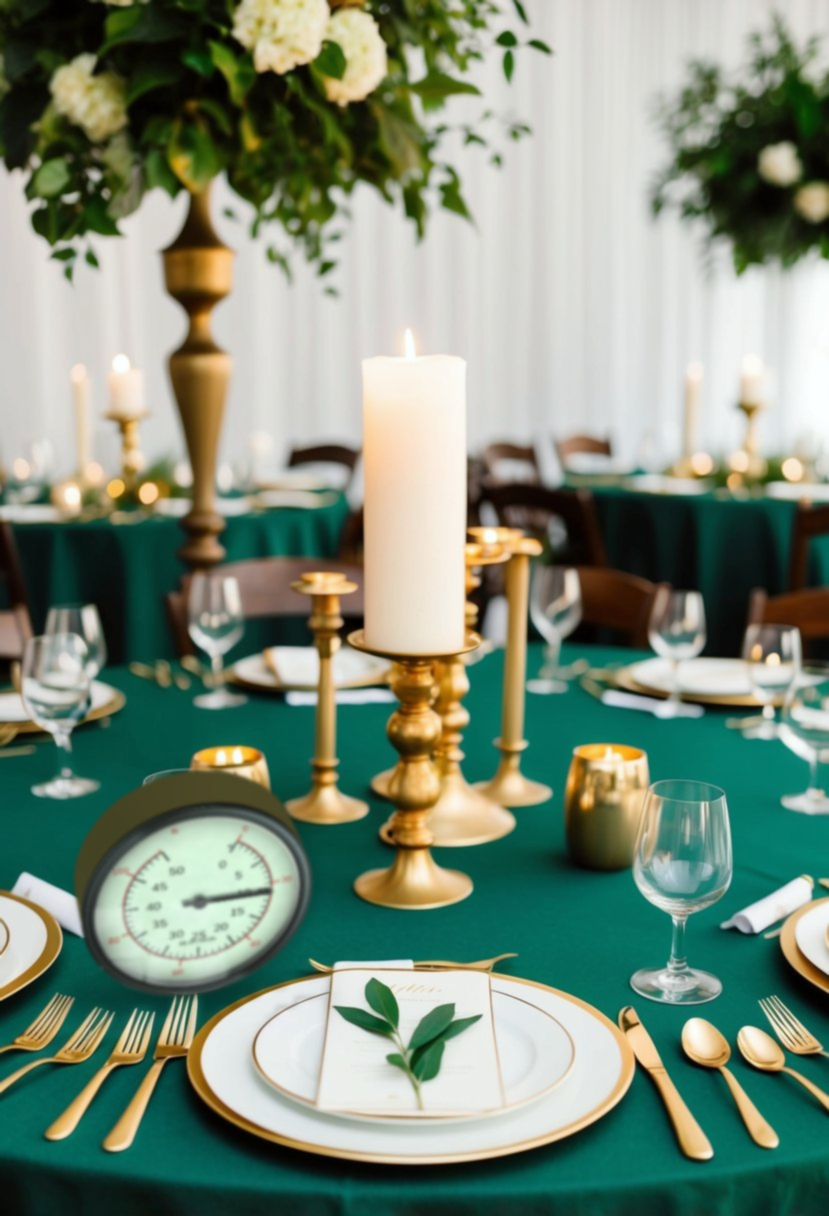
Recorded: {"value": 10, "unit": "kg"}
